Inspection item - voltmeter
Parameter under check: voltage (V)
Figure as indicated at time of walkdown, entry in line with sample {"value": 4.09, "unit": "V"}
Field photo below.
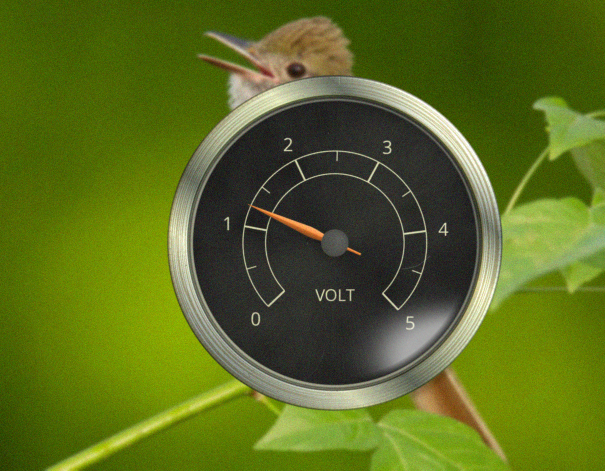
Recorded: {"value": 1.25, "unit": "V"}
